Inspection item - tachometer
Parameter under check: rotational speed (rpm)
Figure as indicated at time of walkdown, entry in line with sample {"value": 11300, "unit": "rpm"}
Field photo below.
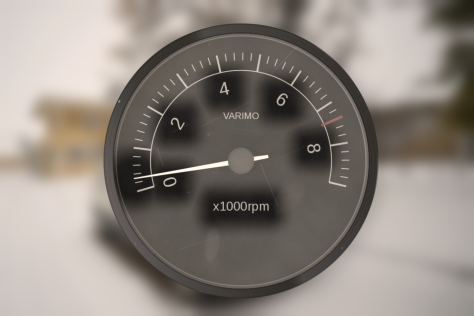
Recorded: {"value": 300, "unit": "rpm"}
